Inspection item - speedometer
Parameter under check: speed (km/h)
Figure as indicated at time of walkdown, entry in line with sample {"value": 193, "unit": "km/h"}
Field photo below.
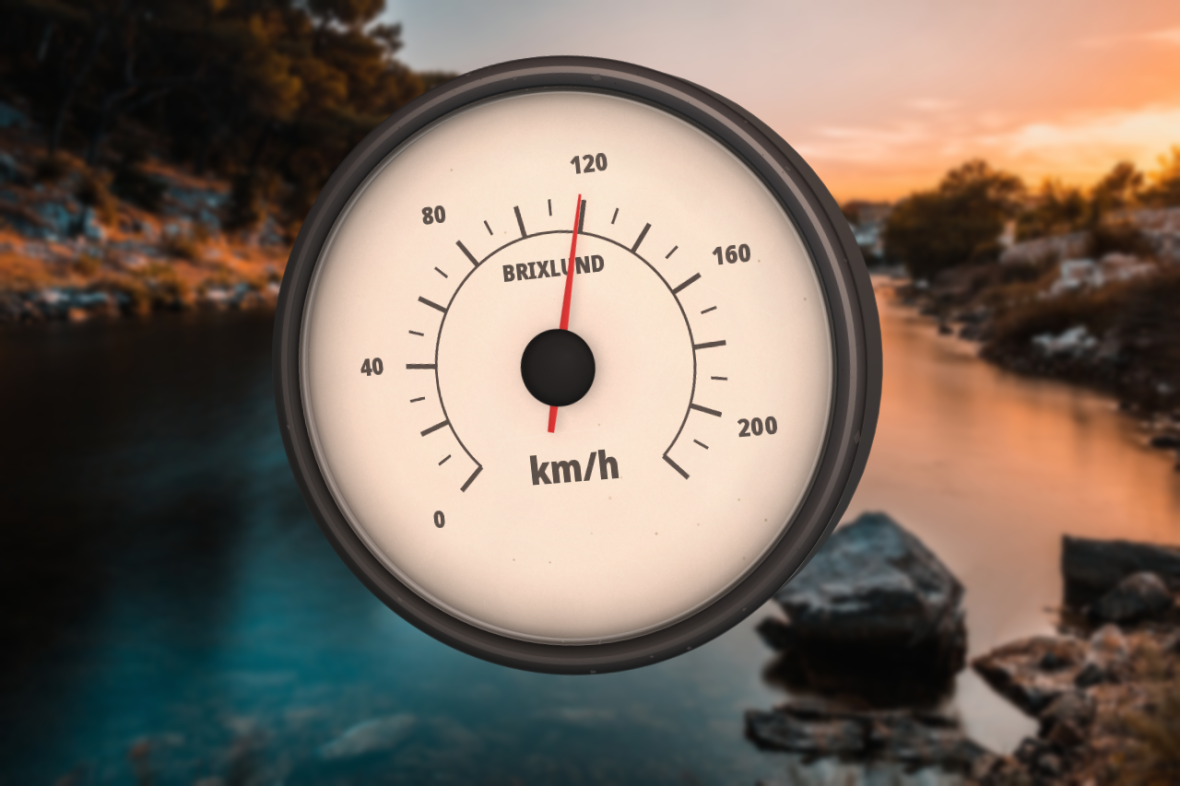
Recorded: {"value": 120, "unit": "km/h"}
